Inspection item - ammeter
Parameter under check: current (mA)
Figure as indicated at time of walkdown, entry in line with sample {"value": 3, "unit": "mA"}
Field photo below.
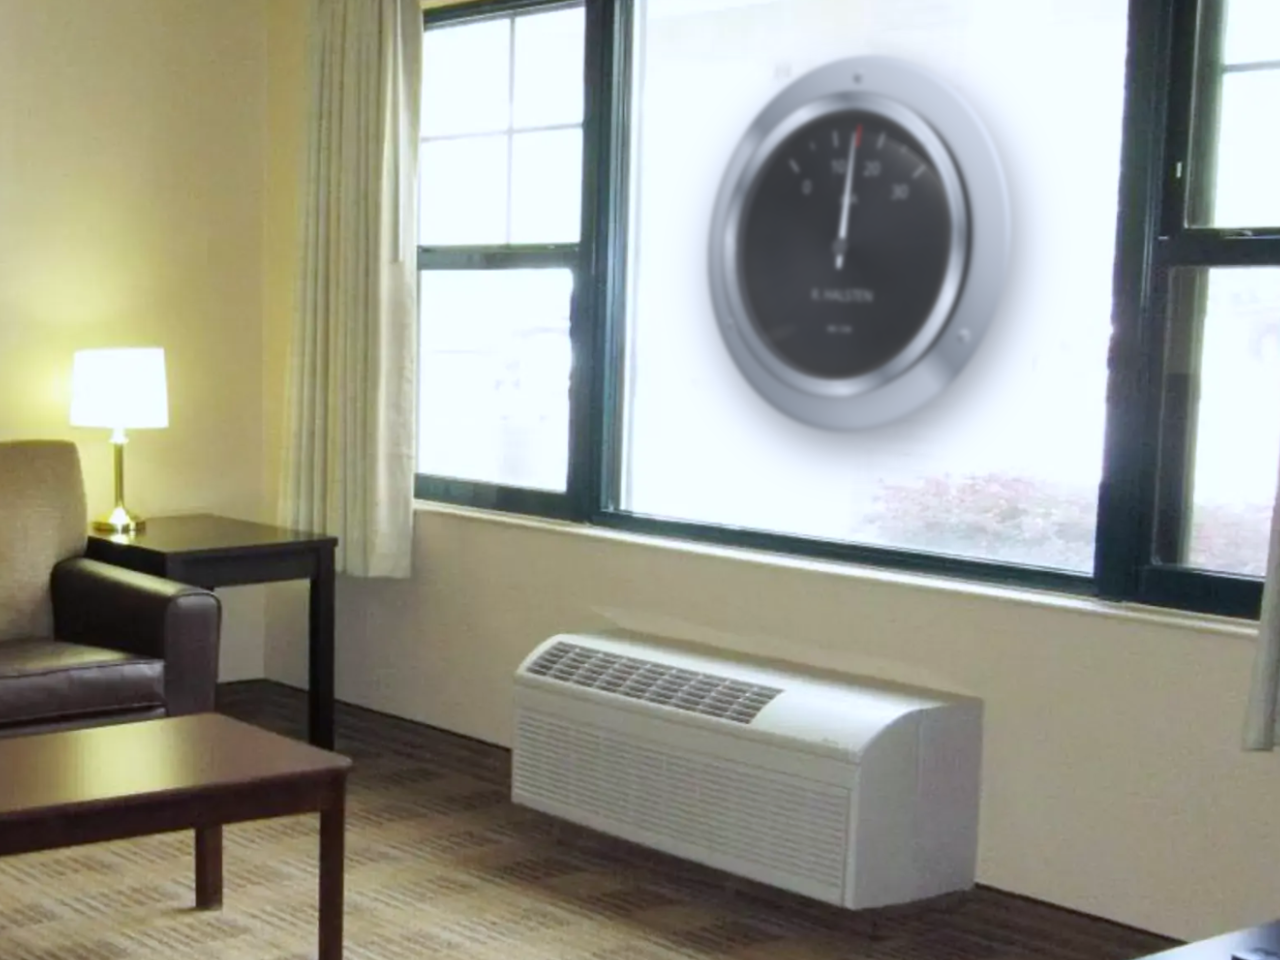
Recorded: {"value": 15, "unit": "mA"}
